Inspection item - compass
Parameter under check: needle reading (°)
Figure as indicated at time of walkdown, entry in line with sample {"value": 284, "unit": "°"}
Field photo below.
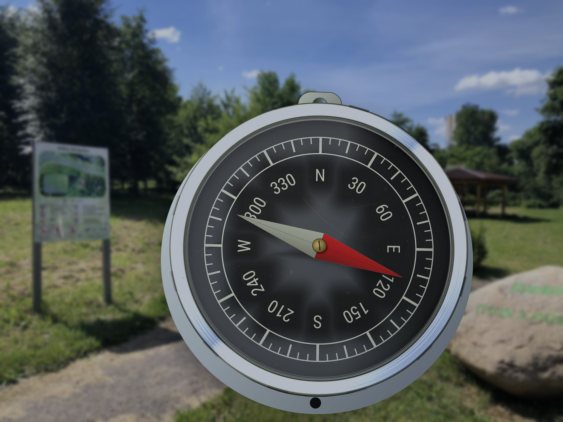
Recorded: {"value": 110, "unit": "°"}
